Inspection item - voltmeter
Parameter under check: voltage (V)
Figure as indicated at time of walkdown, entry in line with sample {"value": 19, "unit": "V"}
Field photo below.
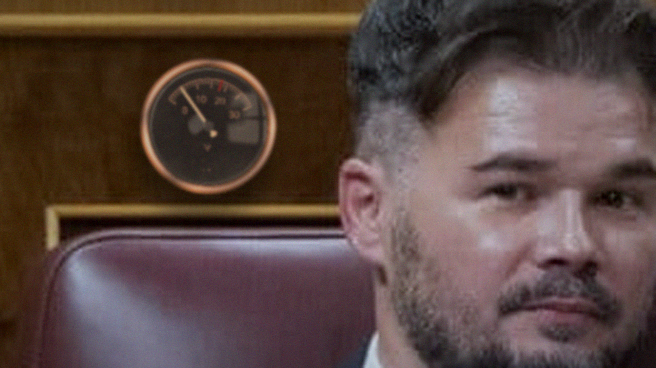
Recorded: {"value": 5, "unit": "V"}
